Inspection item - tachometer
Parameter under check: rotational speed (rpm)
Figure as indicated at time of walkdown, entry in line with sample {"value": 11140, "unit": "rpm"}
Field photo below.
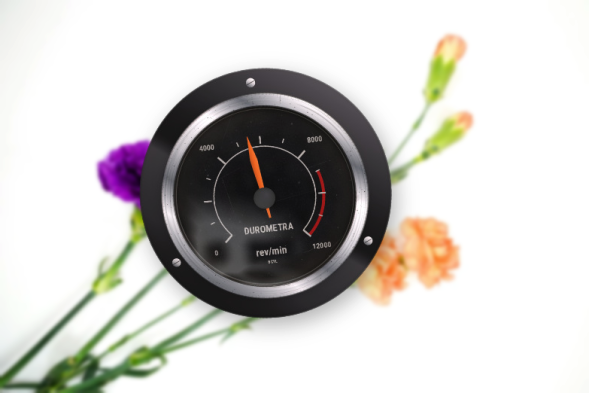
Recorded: {"value": 5500, "unit": "rpm"}
